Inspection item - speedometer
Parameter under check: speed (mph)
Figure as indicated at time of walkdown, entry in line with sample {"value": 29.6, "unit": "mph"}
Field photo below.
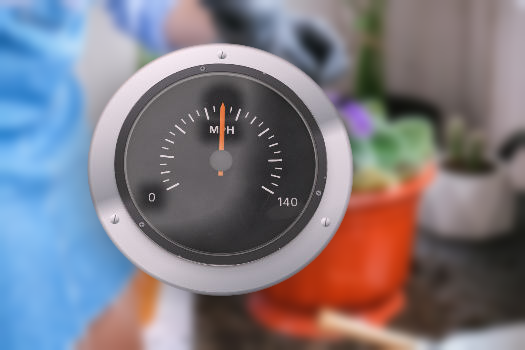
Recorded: {"value": 70, "unit": "mph"}
